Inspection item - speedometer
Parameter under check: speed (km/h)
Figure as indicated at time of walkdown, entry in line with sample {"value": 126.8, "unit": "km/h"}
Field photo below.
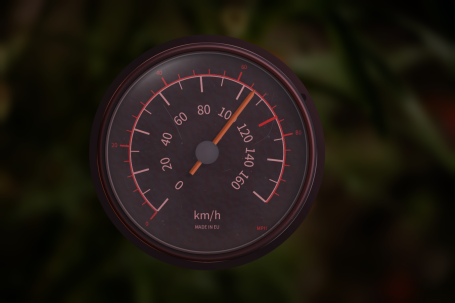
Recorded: {"value": 105, "unit": "km/h"}
